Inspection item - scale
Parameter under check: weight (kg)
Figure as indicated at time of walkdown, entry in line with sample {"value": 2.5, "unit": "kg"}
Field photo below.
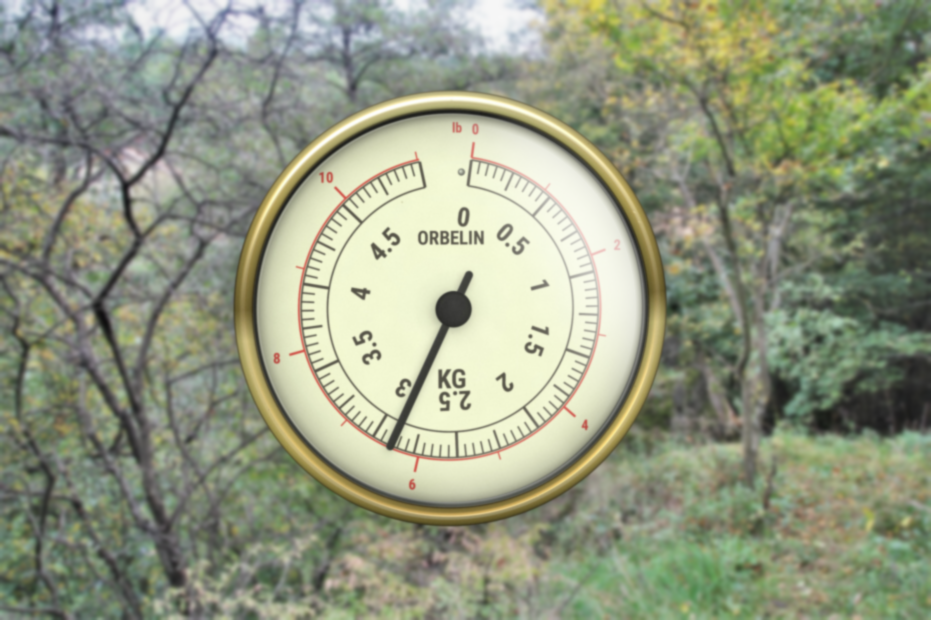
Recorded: {"value": 2.9, "unit": "kg"}
